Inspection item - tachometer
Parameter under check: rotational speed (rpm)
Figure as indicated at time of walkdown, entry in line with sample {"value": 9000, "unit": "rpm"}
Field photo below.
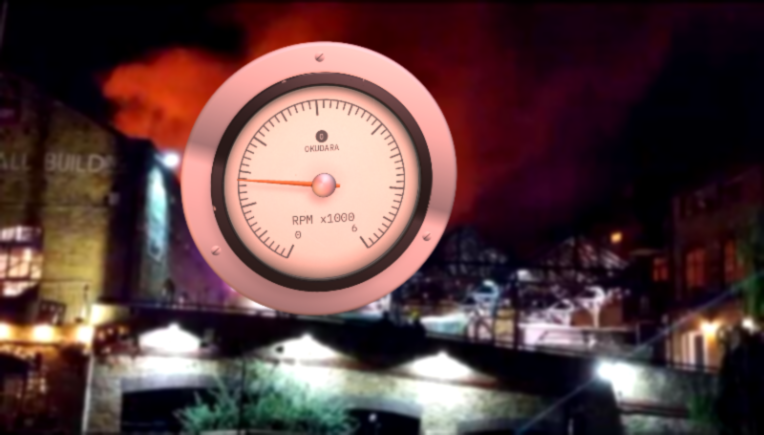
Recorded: {"value": 1400, "unit": "rpm"}
